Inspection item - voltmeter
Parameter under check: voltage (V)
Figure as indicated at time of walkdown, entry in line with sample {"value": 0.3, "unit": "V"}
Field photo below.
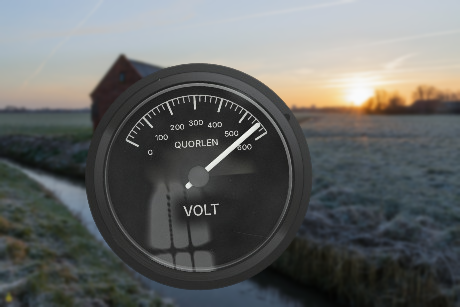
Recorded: {"value": 560, "unit": "V"}
